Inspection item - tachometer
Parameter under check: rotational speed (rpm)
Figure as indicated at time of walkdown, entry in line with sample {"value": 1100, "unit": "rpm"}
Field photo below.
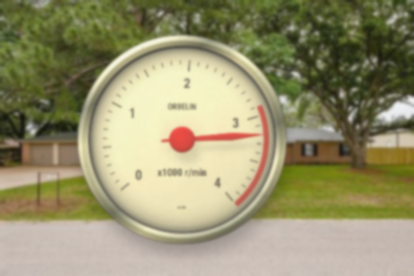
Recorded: {"value": 3200, "unit": "rpm"}
